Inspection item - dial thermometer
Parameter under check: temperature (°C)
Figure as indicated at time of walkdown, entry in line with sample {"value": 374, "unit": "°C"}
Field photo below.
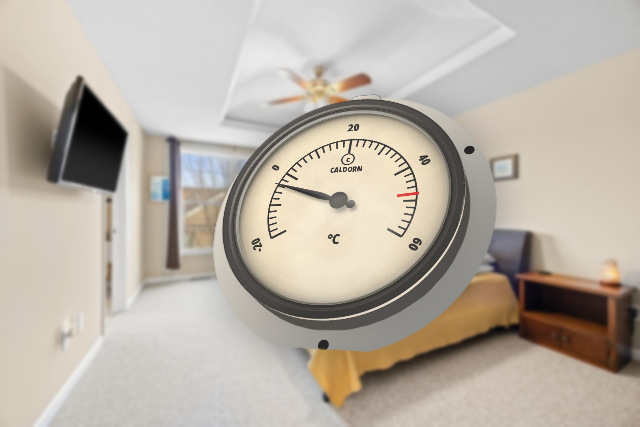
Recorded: {"value": -4, "unit": "°C"}
